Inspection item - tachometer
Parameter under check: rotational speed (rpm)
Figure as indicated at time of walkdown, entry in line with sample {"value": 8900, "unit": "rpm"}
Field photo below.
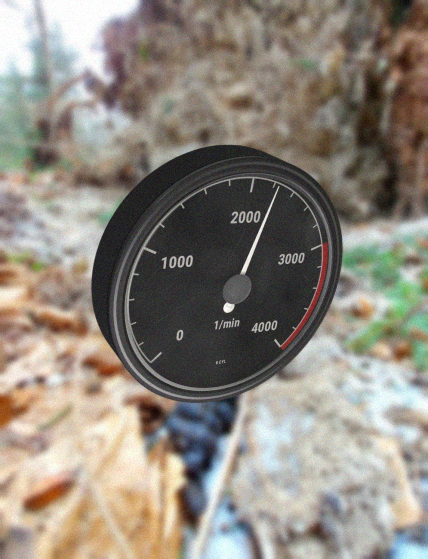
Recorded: {"value": 2200, "unit": "rpm"}
